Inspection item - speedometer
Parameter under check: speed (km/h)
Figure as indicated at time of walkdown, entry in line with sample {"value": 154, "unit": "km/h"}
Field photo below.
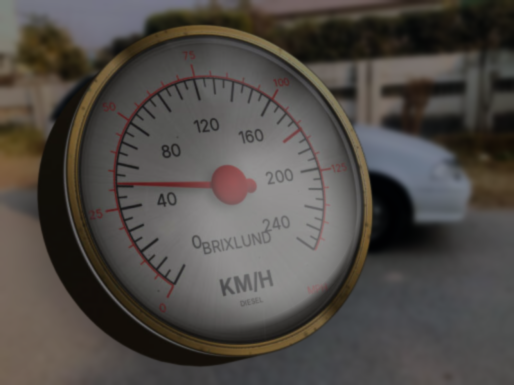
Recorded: {"value": 50, "unit": "km/h"}
